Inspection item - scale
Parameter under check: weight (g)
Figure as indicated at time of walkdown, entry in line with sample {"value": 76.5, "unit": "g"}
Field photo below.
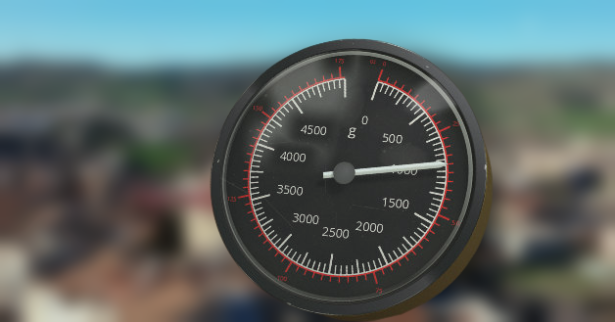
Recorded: {"value": 1000, "unit": "g"}
